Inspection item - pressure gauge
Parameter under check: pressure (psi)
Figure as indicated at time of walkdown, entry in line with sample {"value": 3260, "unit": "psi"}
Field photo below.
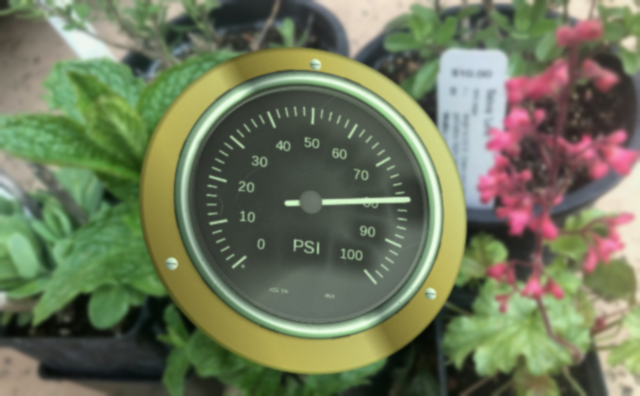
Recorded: {"value": 80, "unit": "psi"}
